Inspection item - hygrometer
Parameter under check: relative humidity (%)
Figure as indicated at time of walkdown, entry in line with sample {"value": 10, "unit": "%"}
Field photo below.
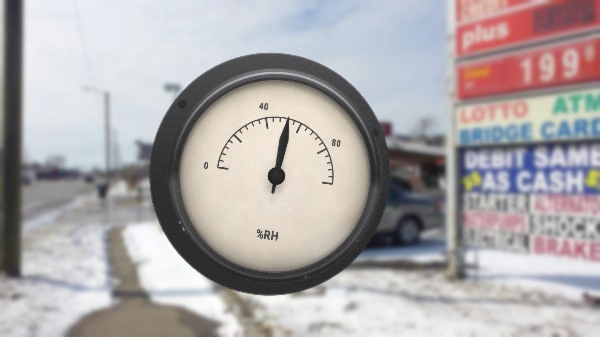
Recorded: {"value": 52, "unit": "%"}
